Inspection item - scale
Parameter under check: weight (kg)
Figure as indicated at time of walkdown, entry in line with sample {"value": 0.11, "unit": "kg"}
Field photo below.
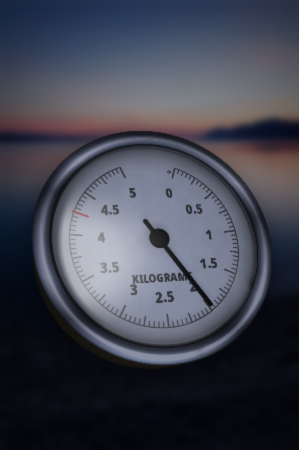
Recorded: {"value": 2, "unit": "kg"}
